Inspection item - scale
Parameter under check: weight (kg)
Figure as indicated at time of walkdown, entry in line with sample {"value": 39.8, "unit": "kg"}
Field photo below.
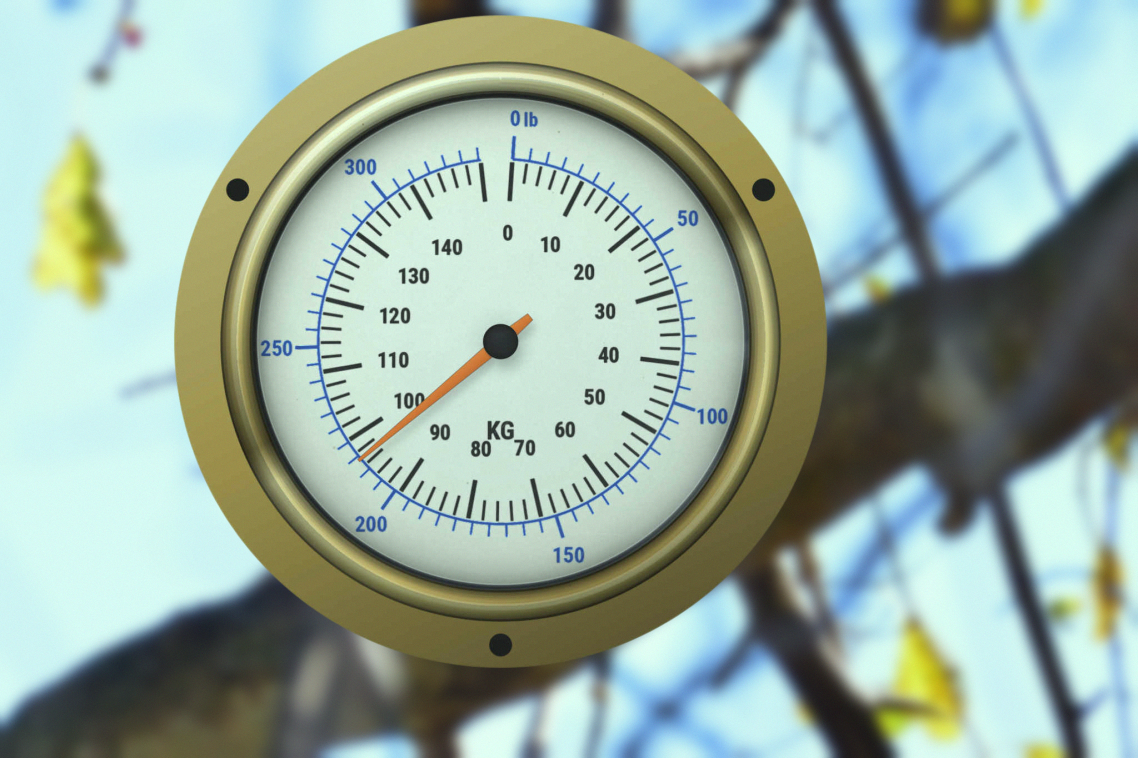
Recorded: {"value": 97, "unit": "kg"}
